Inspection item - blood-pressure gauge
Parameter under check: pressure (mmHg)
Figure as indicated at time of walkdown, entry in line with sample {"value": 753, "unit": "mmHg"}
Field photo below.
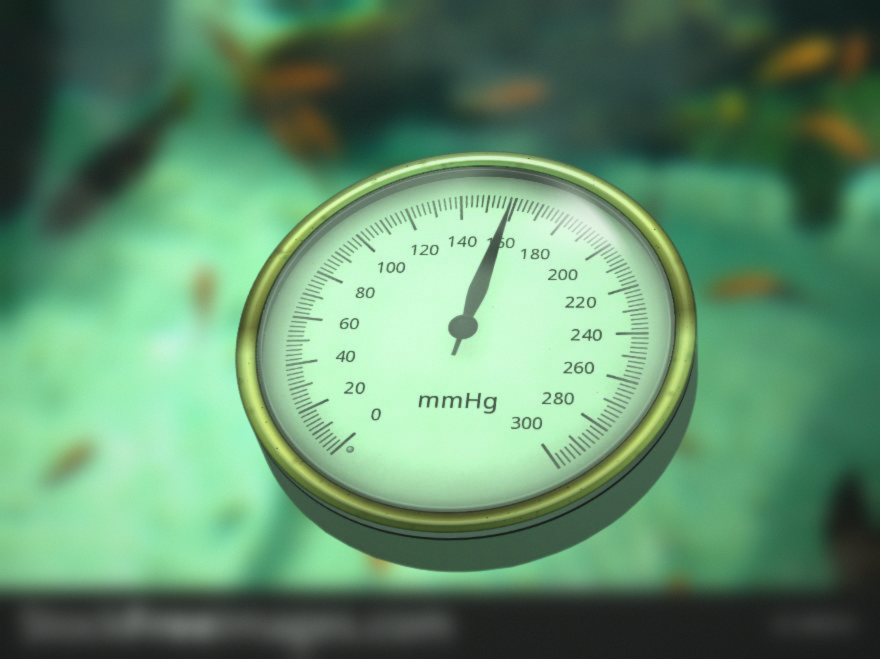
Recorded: {"value": 160, "unit": "mmHg"}
